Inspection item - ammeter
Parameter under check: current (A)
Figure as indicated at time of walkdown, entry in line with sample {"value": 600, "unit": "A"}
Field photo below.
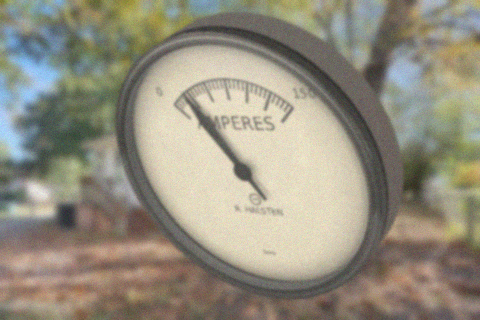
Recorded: {"value": 25, "unit": "A"}
